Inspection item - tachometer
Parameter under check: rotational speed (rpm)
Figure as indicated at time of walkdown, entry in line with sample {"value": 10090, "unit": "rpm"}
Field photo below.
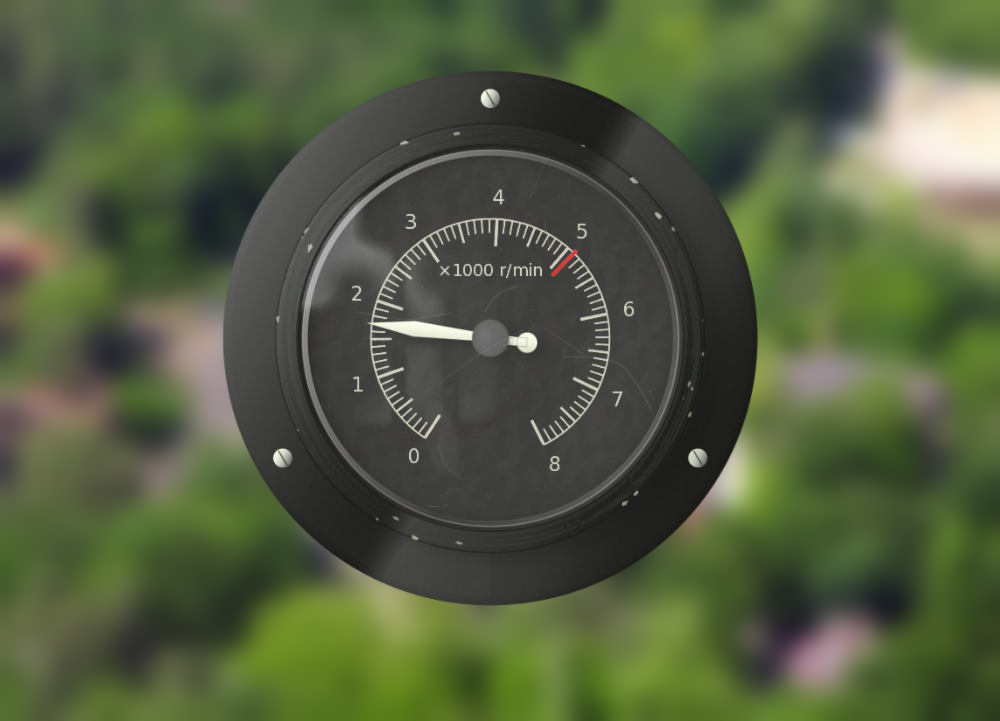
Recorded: {"value": 1700, "unit": "rpm"}
